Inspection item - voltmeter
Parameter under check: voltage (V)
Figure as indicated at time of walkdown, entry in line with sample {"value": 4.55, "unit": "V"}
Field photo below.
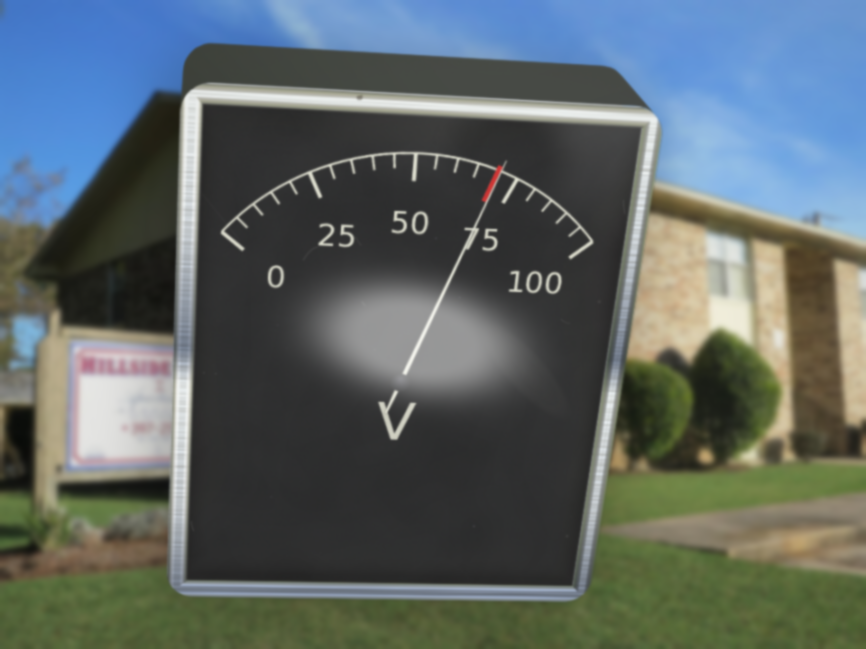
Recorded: {"value": 70, "unit": "V"}
